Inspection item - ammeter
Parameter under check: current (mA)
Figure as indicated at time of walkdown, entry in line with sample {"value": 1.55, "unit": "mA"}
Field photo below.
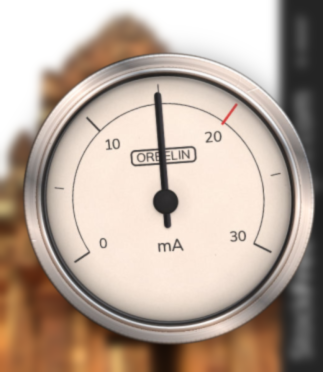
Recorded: {"value": 15, "unit": "mA"}
